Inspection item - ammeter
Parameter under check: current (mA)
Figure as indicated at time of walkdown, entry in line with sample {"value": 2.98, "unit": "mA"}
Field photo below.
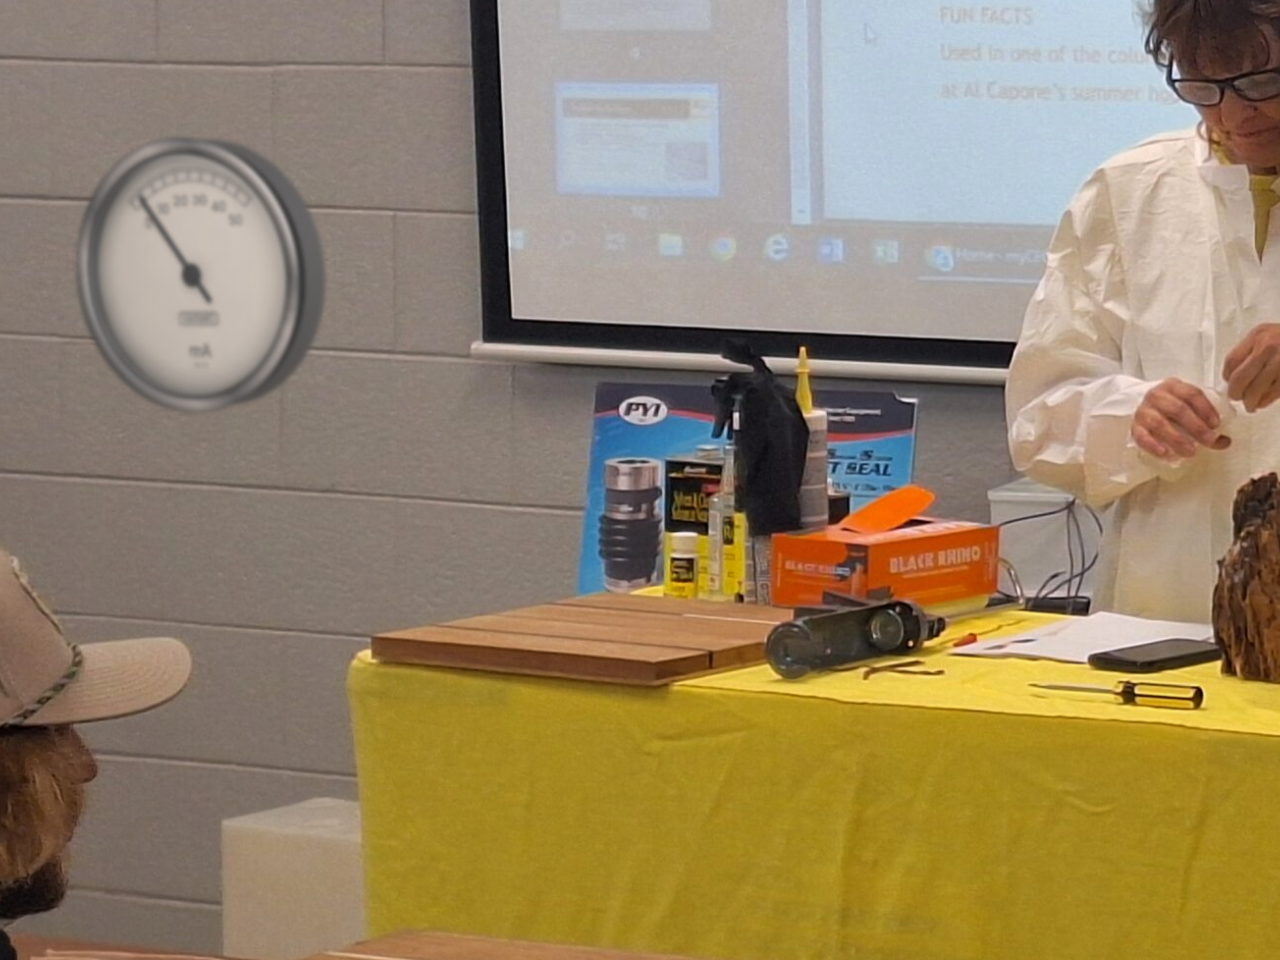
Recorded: {"value": 5, "unit": "mA"}
